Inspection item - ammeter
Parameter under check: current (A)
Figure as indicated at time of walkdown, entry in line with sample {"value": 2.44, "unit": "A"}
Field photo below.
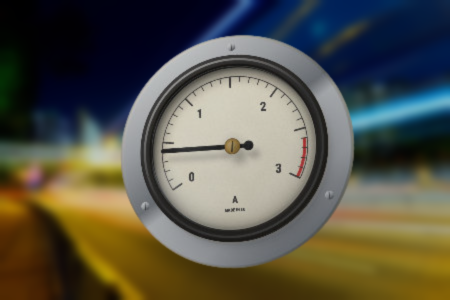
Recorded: {"value": 0.4, "unit": "A"}
